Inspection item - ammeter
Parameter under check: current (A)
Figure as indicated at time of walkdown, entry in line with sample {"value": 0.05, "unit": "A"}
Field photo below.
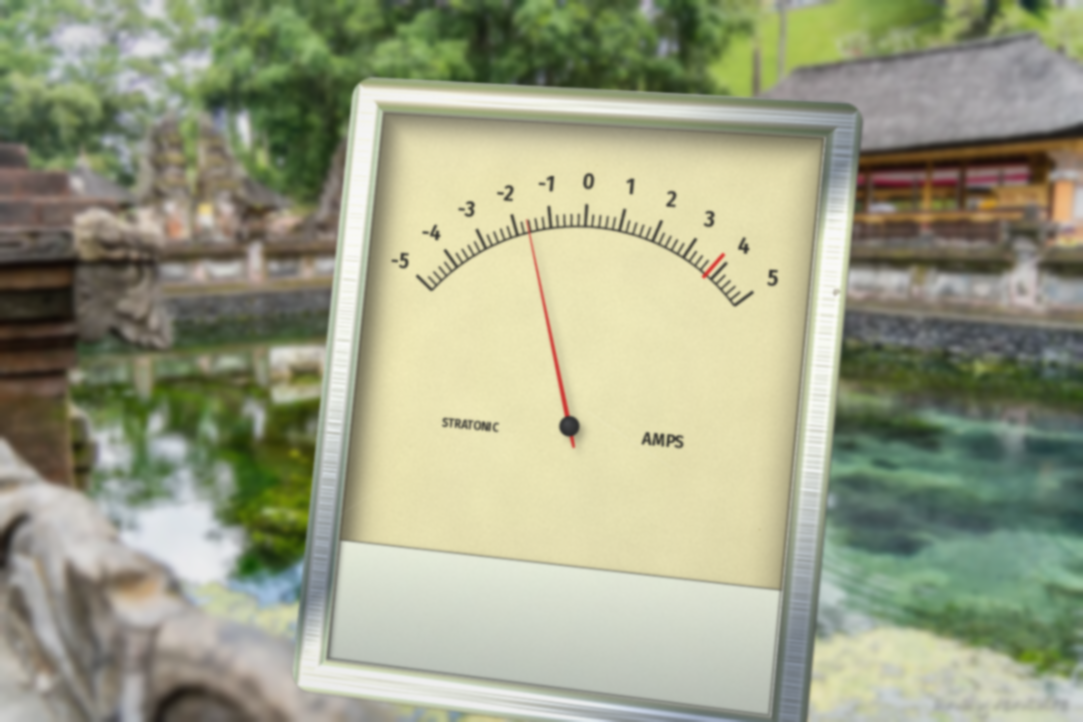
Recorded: {"value": -1.6, "unit": "A"}
